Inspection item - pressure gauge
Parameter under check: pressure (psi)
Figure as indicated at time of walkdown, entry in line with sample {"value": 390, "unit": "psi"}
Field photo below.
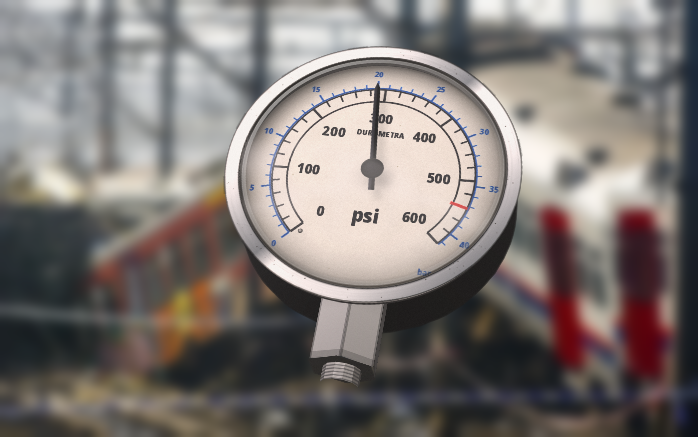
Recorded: {"value": 290, "unit": "psi"}
